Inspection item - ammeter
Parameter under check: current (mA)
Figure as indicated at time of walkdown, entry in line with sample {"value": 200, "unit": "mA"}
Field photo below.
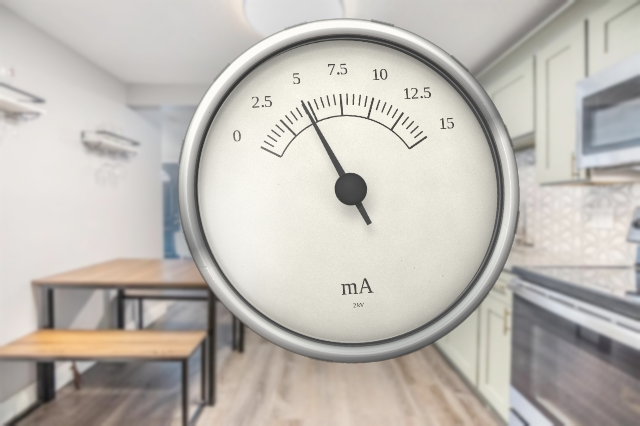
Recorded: {"value": 4.5, "unit": "mA"}
